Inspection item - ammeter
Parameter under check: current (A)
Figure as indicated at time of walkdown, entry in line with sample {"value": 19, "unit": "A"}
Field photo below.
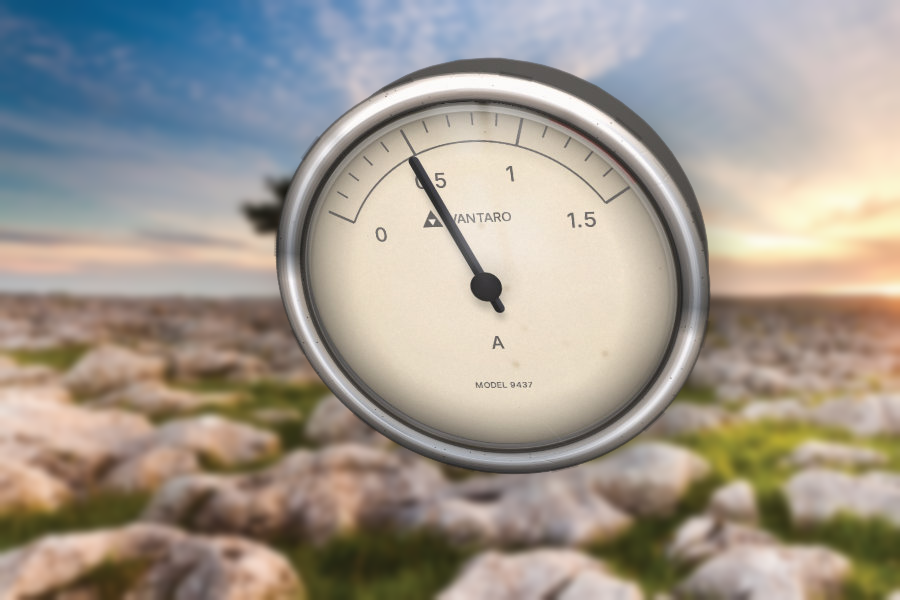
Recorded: {"value": 0.5, "unit": "A"}
